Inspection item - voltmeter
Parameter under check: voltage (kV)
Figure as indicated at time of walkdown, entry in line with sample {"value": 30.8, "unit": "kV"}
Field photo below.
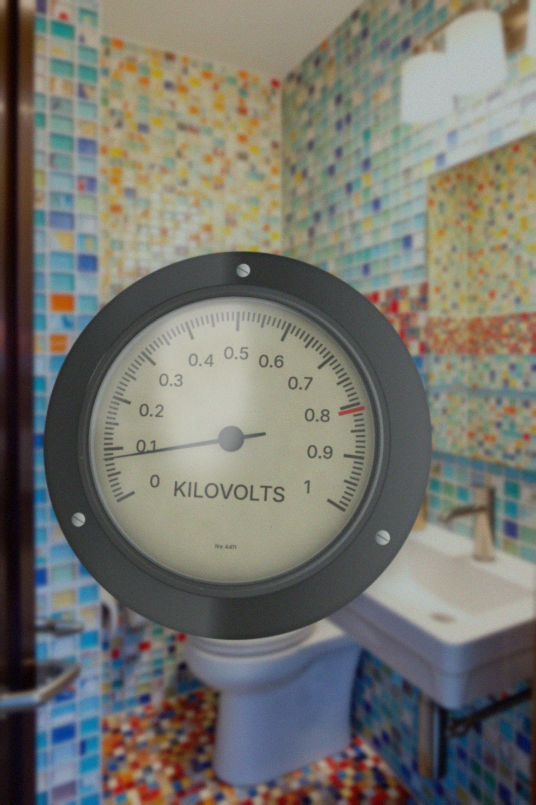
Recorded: {"value": 0.08, "unit": "kV"}
